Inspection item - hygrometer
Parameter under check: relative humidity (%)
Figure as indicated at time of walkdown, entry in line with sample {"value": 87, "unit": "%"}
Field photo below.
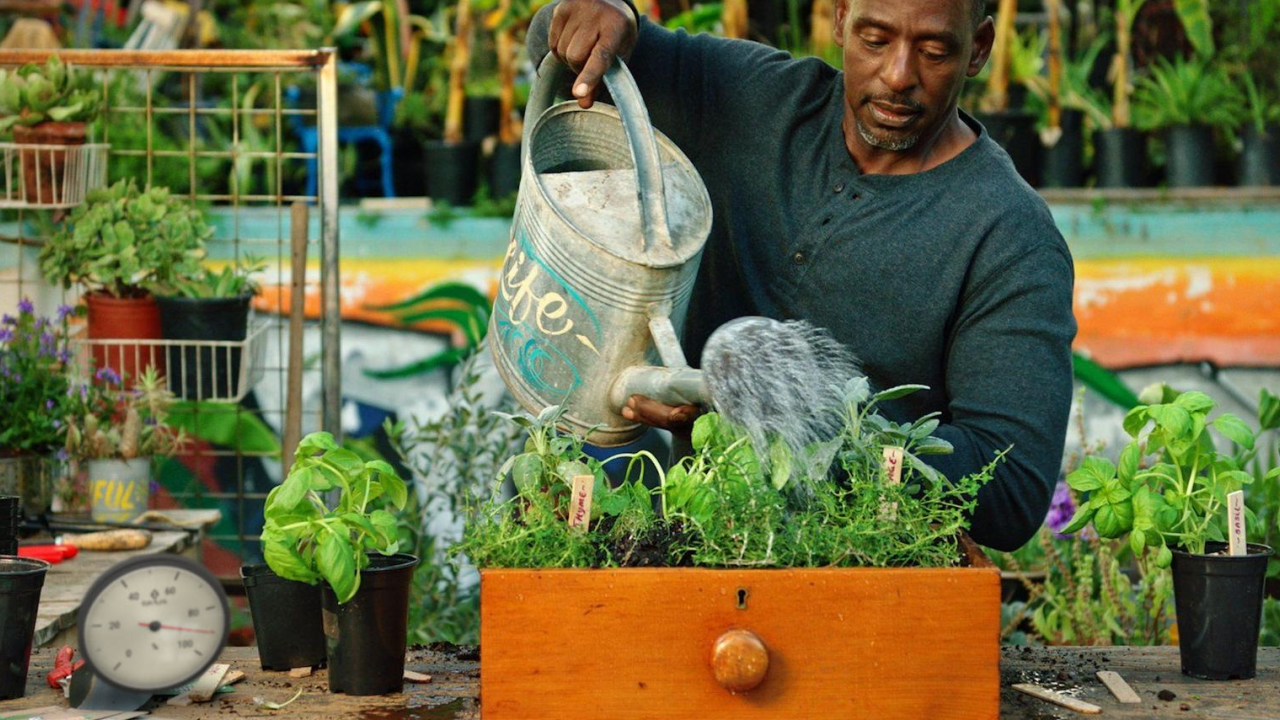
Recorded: {"value": 90, "unit": "%"}
